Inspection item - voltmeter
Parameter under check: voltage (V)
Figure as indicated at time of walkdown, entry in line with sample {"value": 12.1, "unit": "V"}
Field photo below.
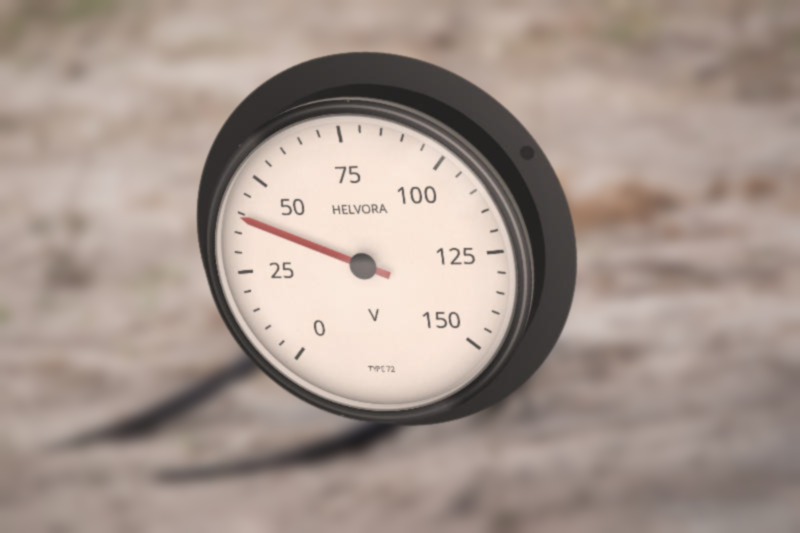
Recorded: {"value": 40, "unit": "V"}
